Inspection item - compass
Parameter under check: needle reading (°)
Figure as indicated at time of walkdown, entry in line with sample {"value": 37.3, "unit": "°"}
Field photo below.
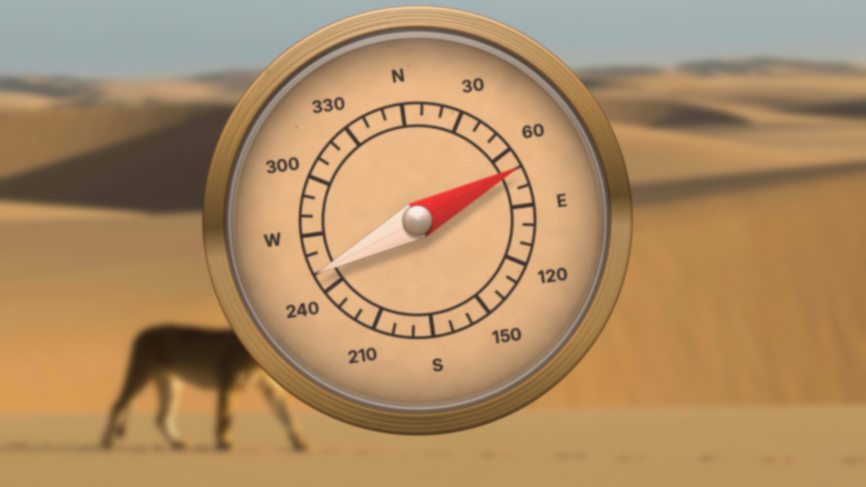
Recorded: {"value": 70, "unit": "°"}
